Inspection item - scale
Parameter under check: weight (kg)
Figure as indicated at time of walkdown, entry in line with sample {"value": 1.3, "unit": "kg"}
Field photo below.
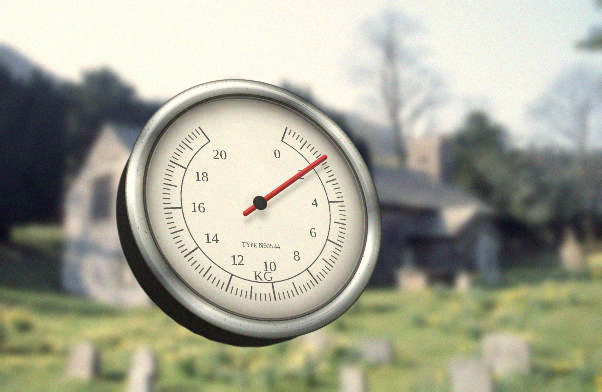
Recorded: {"value": 2, "unit": "kg"}
